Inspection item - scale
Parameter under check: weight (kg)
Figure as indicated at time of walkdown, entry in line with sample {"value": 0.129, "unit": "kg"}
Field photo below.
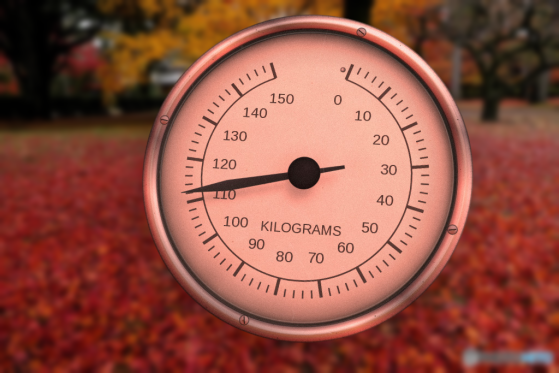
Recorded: {"value": 112, "unit": "kg"}
